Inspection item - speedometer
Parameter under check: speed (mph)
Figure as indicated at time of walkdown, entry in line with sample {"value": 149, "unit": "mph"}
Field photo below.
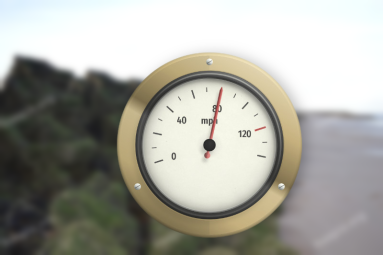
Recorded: {"value": 80, "unit": "mph"}
